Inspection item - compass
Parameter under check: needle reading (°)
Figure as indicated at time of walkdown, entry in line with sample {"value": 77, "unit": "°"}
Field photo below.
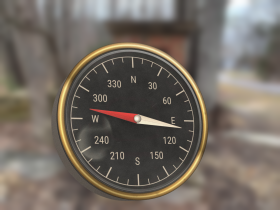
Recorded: {"value": 280, "unit": "°"}
